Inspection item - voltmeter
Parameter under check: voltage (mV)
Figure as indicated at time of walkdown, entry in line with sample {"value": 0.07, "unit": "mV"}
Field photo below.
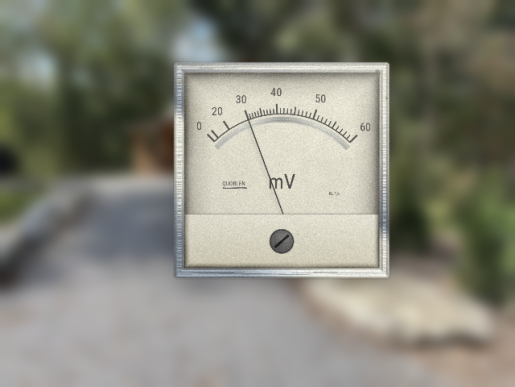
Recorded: {"value": 30, "unit": "mV"}
